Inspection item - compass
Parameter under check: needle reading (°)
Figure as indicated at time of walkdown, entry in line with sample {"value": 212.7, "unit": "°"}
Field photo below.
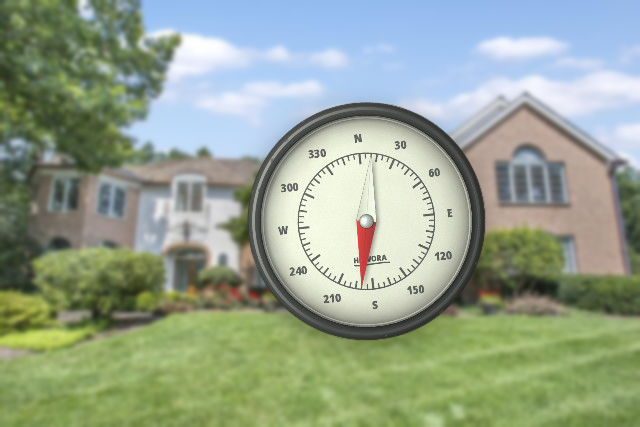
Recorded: {"value": 190, "unit": "°"}
